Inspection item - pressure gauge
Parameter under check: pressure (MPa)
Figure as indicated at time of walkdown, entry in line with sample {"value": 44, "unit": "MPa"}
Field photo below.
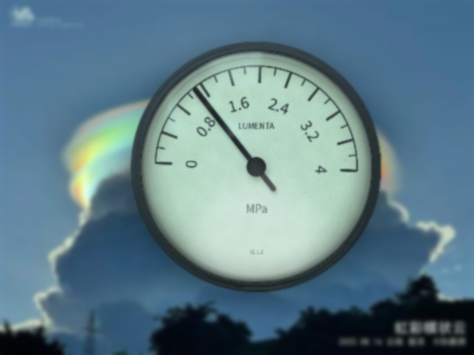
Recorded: {"value": 1.1, "unit": "MPa"}
